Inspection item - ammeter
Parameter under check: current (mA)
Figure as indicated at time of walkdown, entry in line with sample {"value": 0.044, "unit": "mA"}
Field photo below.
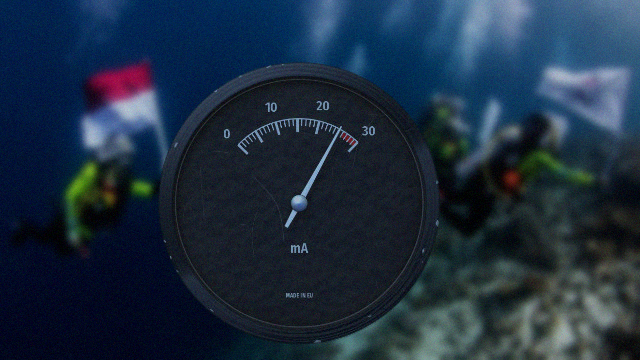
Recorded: {"value": 25, "unit": "mA"}
